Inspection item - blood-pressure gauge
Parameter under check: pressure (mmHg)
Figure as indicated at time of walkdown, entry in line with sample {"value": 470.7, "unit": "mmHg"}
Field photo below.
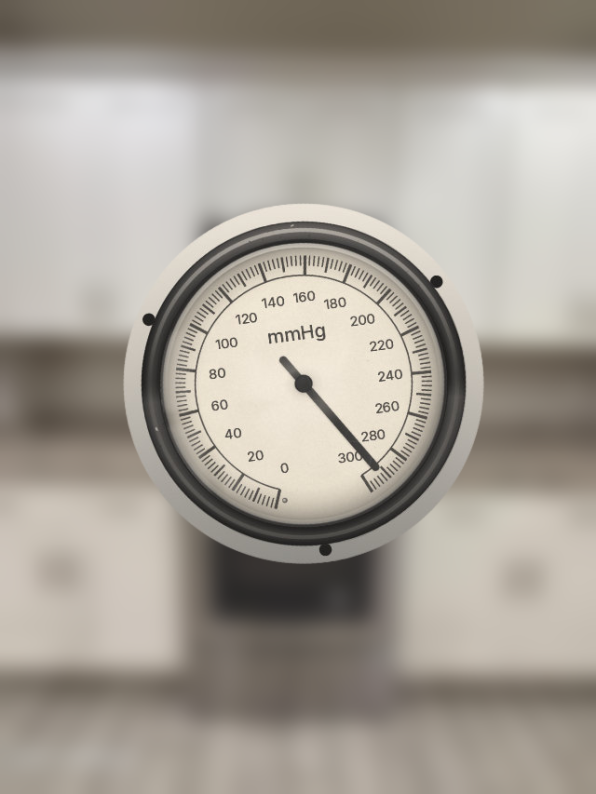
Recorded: {"value": 292, "unit": "mmHg"}
